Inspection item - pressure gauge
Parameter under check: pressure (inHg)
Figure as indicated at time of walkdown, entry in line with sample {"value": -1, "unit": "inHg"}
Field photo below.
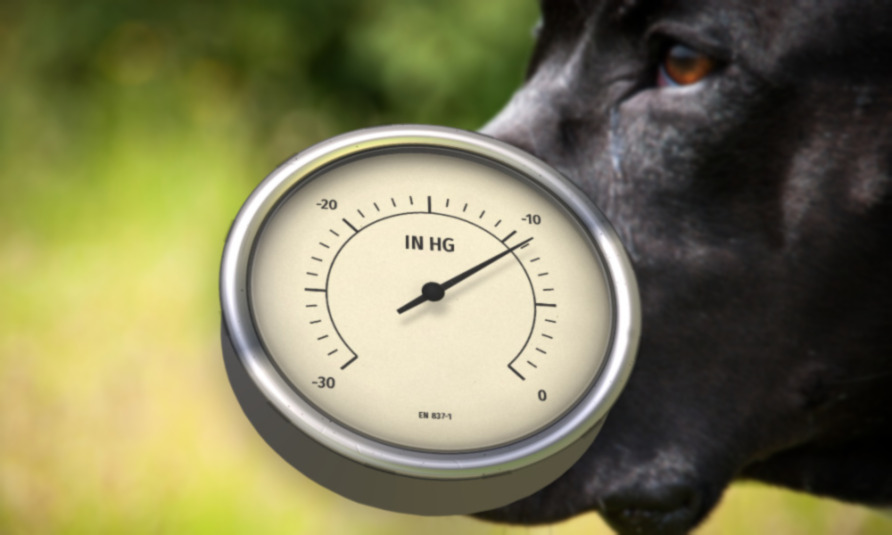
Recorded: {"value": -9, "unit": "inHg"}
